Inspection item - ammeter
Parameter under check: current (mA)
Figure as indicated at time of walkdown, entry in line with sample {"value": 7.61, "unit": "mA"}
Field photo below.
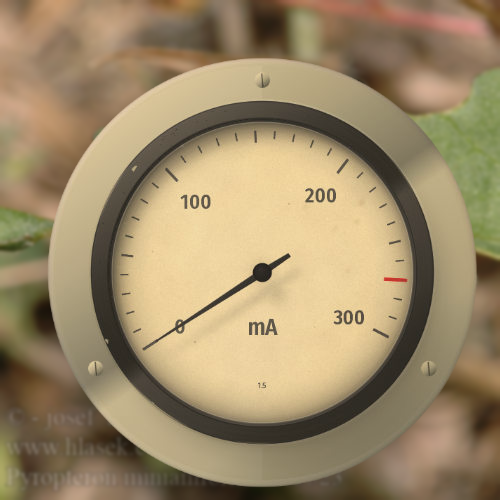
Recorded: {"value": 0, "unit": "mA"}
